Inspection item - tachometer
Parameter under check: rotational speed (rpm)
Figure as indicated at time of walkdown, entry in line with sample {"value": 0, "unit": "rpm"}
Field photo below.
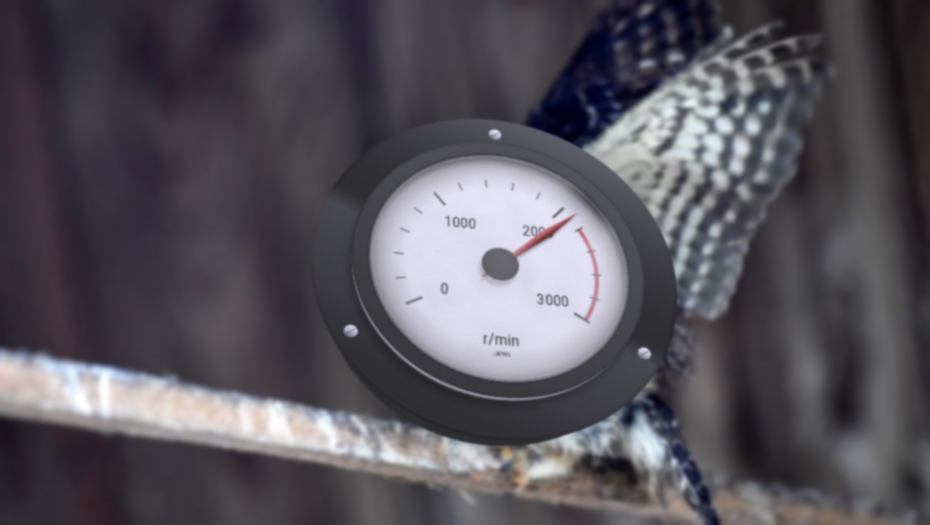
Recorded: {"value": 2100, "unit": "rpm"}
